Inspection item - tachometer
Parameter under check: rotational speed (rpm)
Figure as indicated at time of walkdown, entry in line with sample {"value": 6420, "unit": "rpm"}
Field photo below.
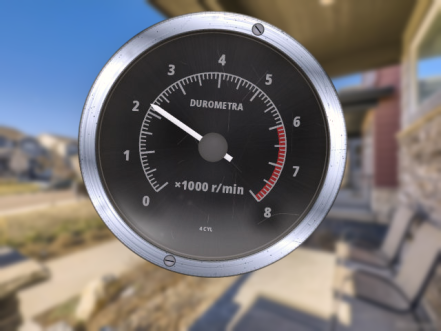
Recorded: {"value": 2200, "unit": "rpm"}
